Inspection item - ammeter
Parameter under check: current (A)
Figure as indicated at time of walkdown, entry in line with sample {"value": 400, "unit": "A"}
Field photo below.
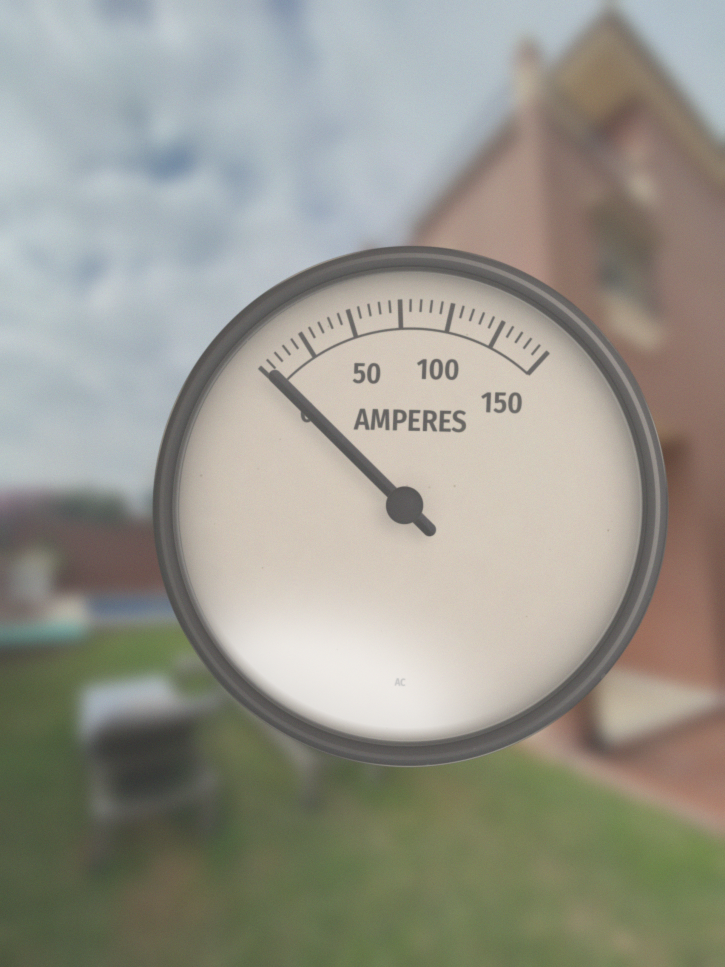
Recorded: {"value": 2.5, "unit": "A"}
